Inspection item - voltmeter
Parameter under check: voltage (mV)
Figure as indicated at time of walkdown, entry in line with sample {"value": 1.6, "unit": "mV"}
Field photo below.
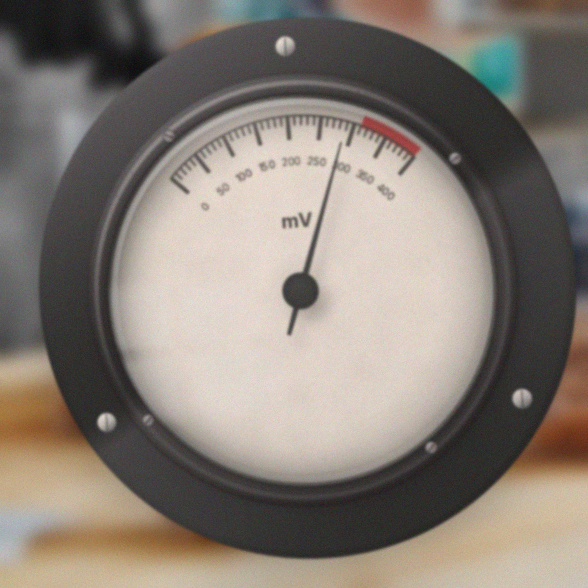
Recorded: {"value": 290, "unit": "mV"}
